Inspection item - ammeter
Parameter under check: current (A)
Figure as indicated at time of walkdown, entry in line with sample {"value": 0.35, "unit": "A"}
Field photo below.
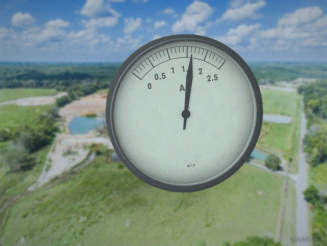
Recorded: {"value": 1.6, "unit": "A"}
